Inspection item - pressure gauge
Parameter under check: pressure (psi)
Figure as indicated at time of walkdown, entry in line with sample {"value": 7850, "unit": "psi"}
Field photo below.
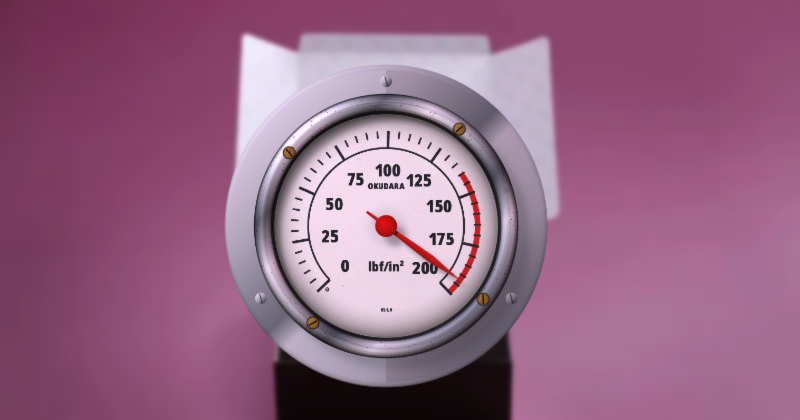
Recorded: {"value": 192.5, "unit": "psi"}
